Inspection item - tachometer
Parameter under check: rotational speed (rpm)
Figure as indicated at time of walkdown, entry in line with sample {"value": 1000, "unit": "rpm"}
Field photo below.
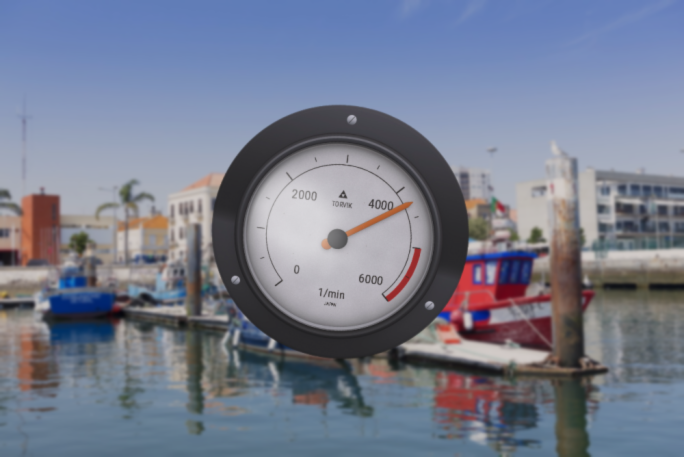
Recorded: {"value": 4250, "unit": "rpm"}
